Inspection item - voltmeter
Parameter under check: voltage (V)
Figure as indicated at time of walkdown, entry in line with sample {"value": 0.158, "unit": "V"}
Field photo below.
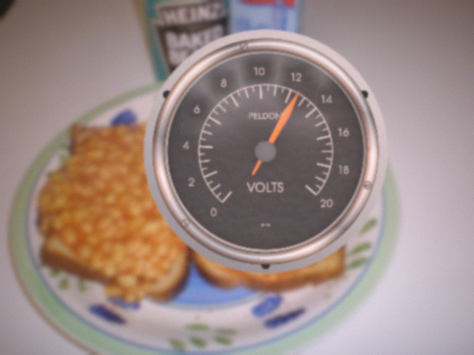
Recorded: {"value": 12.5, "unit": "V"}
